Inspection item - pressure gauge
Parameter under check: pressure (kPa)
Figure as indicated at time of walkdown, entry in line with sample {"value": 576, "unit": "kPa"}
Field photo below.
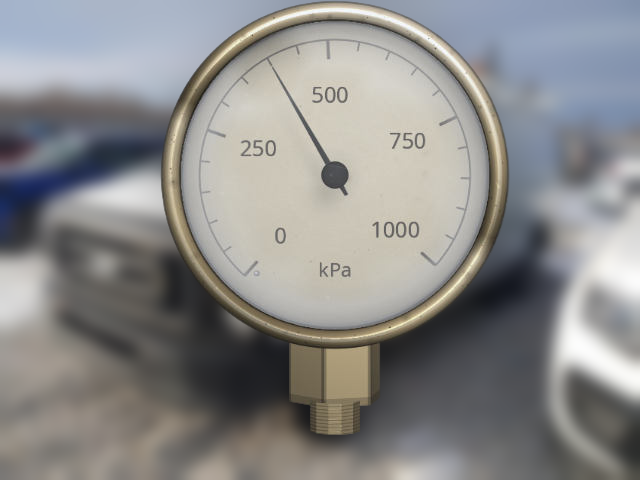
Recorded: {"value": 400, "unit": "kPa"}
